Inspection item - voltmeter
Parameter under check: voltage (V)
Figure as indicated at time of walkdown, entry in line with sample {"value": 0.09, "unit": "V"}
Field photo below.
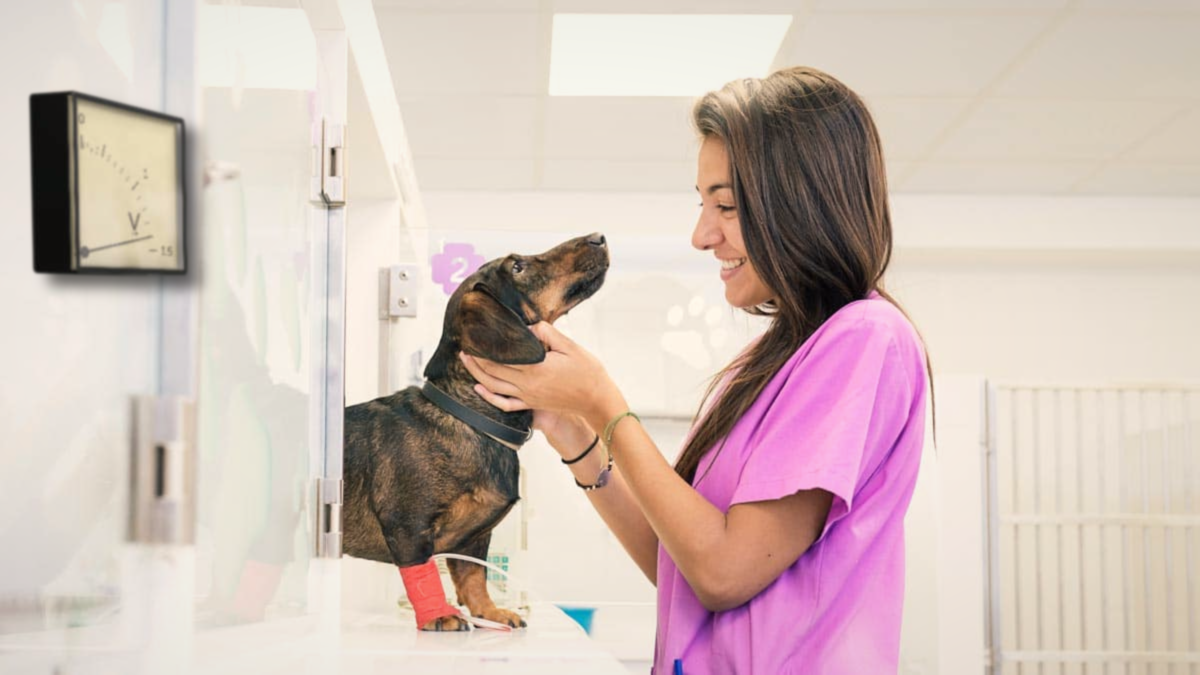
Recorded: {"value": 1.4, "unit": "V"}
